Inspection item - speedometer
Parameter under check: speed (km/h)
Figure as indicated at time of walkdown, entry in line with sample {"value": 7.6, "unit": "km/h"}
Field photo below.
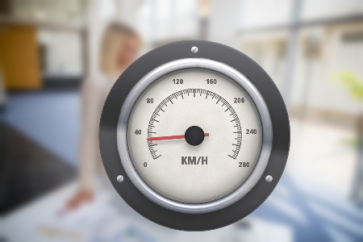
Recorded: {"value": 30, "unit": "km/h"}
